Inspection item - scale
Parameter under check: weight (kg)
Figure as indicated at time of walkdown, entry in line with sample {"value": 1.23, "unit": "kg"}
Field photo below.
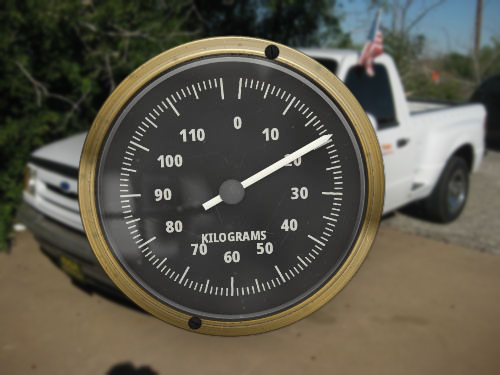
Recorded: {"value": 19, "unit": "kg"}
